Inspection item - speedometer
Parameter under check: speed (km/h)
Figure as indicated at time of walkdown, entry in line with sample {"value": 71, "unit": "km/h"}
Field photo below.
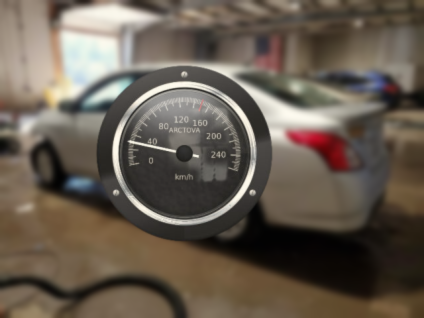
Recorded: {"value": 30, "unit": "km/h"}
